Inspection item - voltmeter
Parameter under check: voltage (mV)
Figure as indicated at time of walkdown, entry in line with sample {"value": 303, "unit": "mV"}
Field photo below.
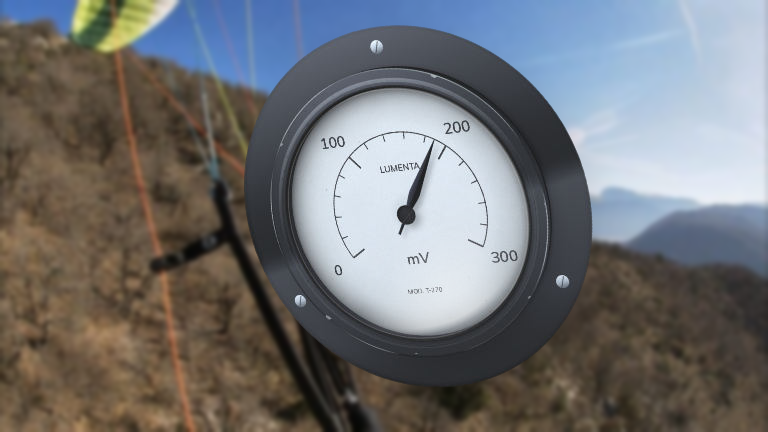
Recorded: {"value": 190, "unit": "mV"}
